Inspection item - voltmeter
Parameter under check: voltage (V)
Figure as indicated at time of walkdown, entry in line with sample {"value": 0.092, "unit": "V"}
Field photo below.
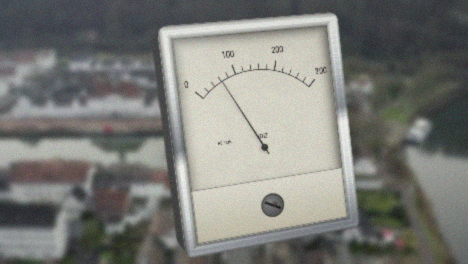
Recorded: {"value": 60, "unit": "V"}
